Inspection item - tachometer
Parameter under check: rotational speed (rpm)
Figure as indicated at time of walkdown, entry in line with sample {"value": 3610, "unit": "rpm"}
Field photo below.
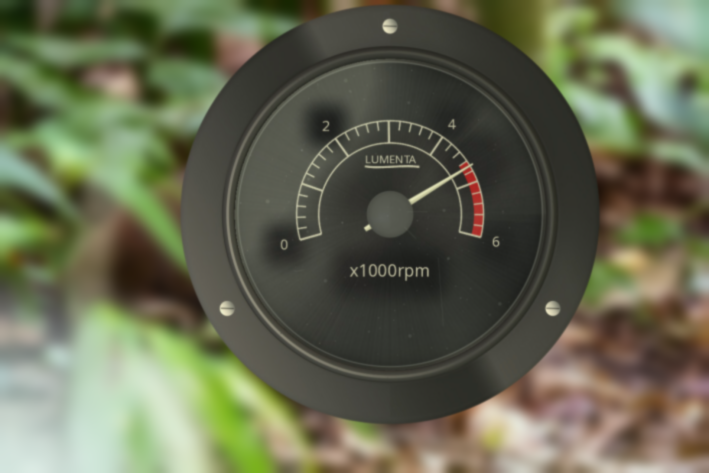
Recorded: {"value": 4700, "unit": "rpm"}
